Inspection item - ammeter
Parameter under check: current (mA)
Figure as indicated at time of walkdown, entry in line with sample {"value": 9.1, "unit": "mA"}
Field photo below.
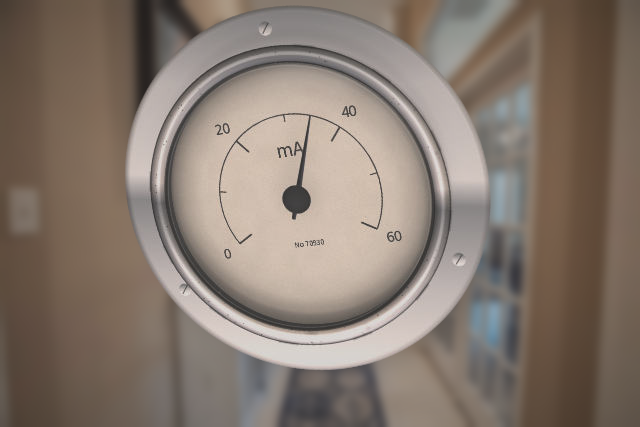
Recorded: {"value": 35, "unit": "mA"}
